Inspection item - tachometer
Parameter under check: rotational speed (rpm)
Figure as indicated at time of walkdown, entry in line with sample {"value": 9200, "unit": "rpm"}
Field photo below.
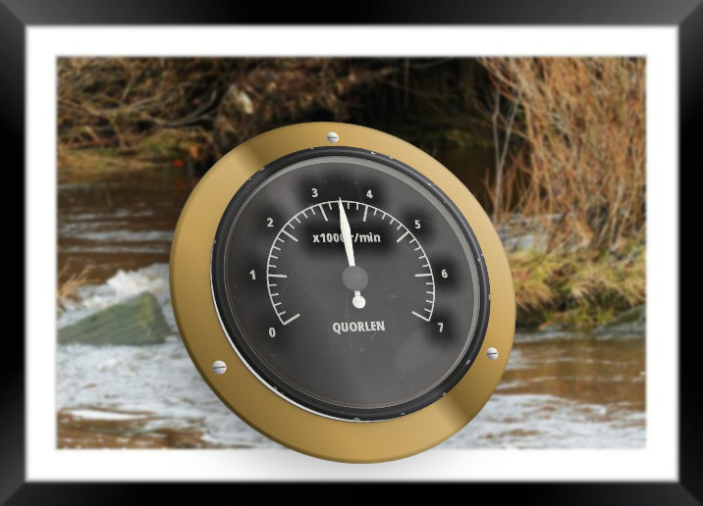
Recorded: {"value": 3400, "unit": "rpm"}
